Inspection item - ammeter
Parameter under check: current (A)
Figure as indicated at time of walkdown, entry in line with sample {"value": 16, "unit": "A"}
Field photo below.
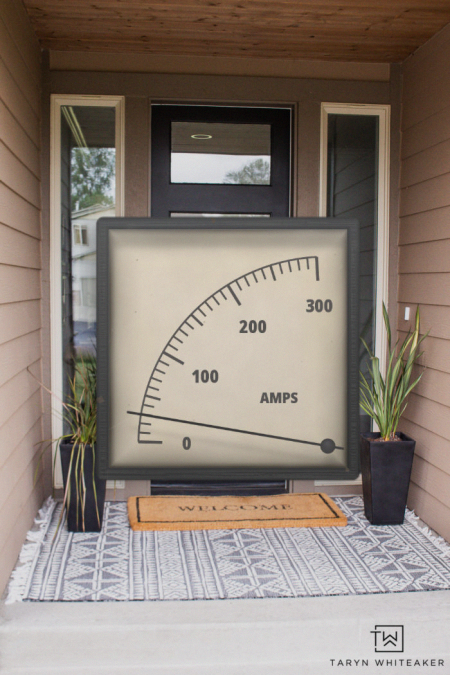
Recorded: {"value": 30, "unit": "A"}
